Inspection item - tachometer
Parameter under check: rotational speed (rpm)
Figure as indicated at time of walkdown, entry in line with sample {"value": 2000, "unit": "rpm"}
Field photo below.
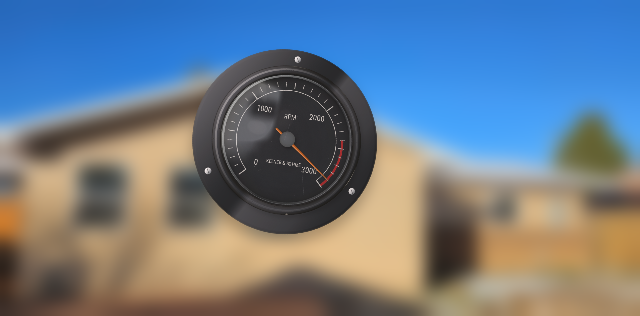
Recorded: {"value": 2900, "unit": "rpm"}
